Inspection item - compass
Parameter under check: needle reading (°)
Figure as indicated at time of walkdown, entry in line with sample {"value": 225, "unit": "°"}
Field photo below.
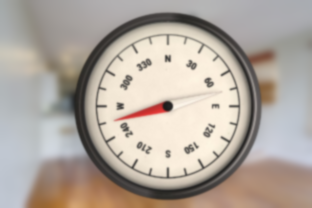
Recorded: {"value": 255, "unit": "°"}
